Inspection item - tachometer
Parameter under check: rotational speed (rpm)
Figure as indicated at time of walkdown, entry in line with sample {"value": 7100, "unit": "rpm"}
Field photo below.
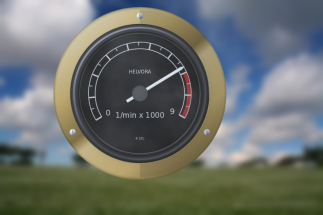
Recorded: {"value": 6750, "unit": "rpm"}
